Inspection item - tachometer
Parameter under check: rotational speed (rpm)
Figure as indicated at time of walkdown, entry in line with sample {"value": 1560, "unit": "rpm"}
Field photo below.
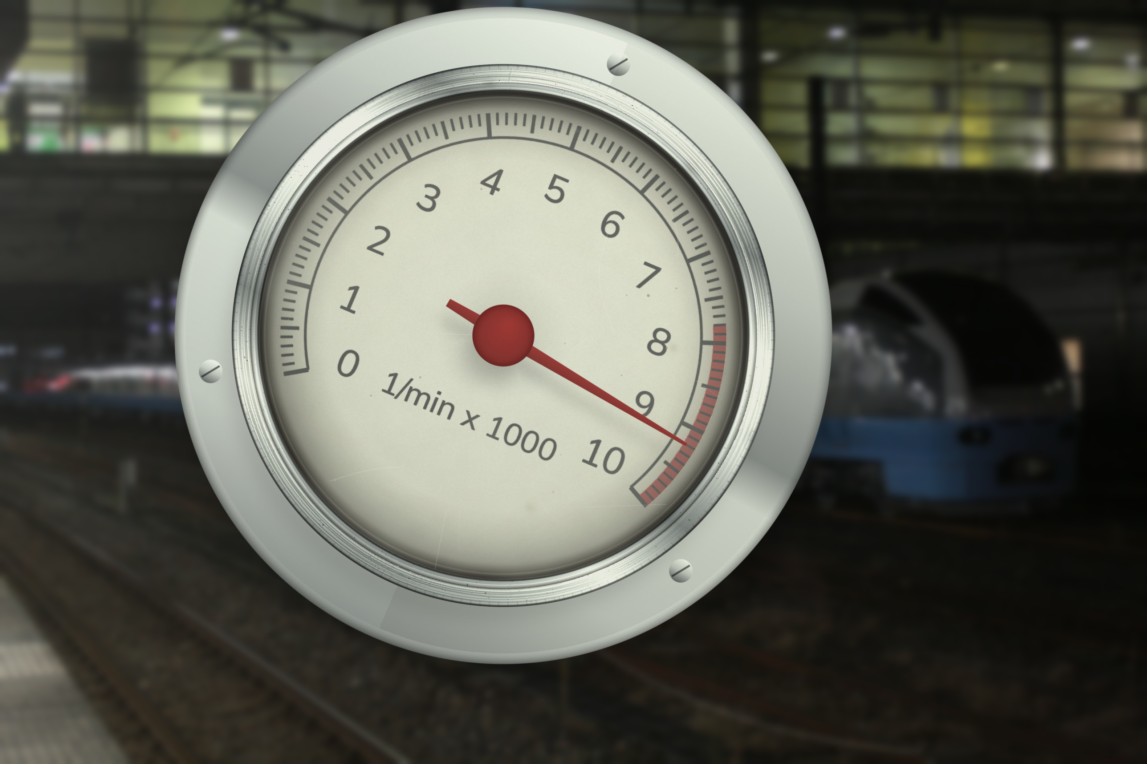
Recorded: {"value": 9200, "unit": "rpm"}
